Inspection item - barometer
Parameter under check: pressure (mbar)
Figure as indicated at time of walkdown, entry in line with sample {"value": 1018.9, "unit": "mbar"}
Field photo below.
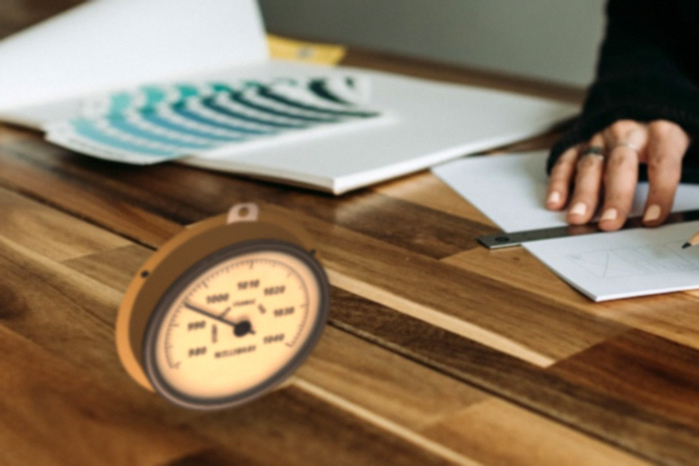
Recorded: {"value": 995, "unit": "mbar"}
